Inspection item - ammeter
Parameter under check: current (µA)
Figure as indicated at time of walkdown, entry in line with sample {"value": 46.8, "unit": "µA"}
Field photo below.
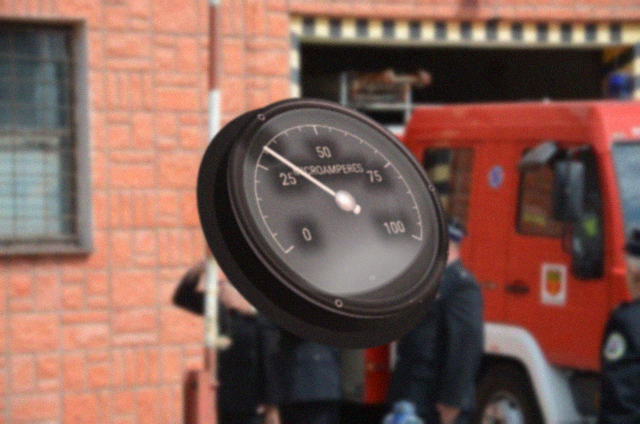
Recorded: {"value": 30, "unit": "µA"}
